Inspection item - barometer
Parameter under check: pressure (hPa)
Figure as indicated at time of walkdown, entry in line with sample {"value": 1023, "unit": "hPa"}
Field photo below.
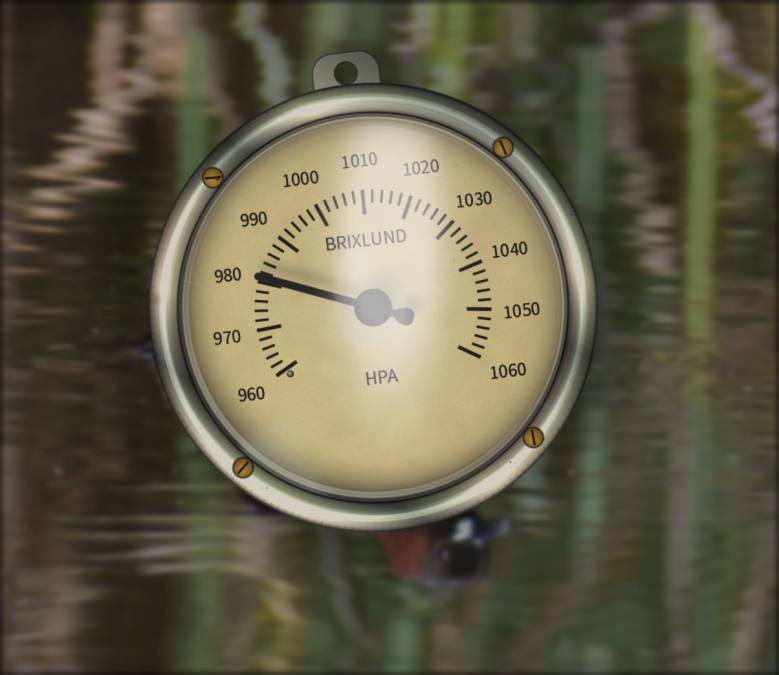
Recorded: {"value": 981, "unit": "hPa"}
